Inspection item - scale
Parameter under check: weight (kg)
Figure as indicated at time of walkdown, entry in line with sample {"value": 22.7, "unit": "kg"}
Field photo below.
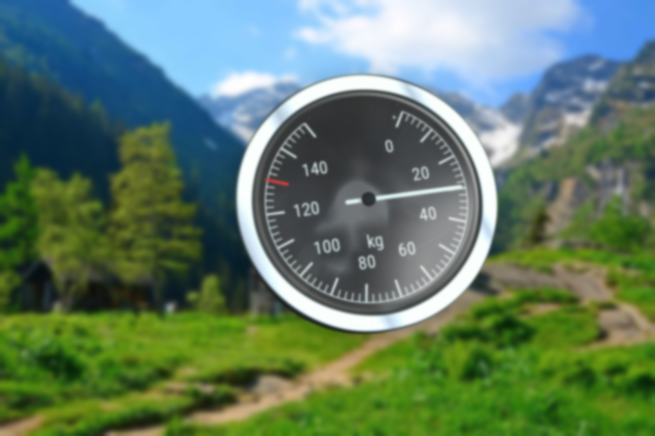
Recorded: {"value": 30, "unit": "kg"}
